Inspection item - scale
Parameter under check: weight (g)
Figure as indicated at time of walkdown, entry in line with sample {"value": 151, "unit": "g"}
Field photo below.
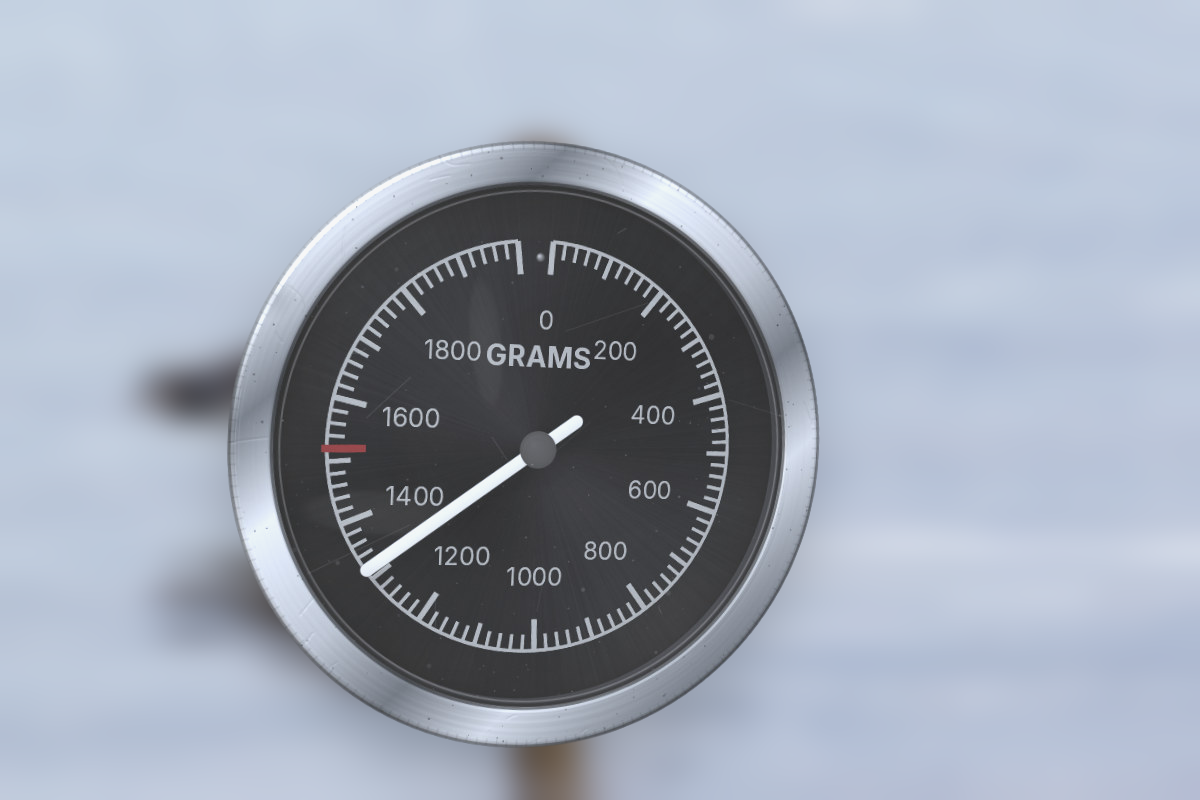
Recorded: {"value": 1320, "unit": "g"}
